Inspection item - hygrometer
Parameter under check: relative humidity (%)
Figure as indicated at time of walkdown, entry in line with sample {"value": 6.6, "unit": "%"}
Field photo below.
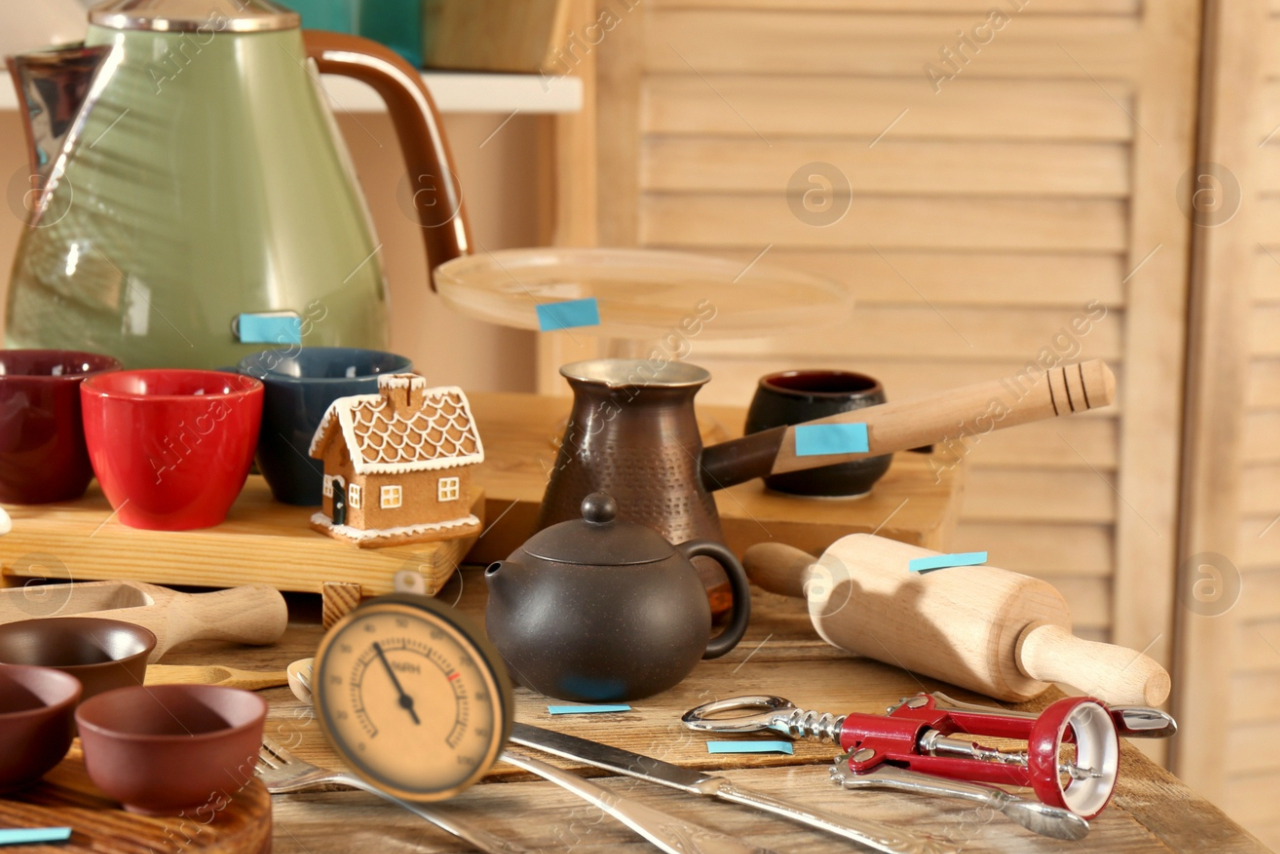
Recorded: {"value": 40, "unit": "%"}
